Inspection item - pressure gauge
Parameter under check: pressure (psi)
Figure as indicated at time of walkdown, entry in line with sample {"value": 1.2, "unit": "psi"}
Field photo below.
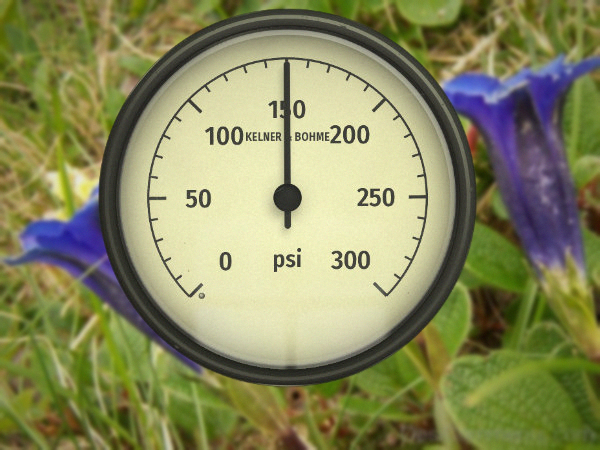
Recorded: {"value": 150, "unit": "psi"}
